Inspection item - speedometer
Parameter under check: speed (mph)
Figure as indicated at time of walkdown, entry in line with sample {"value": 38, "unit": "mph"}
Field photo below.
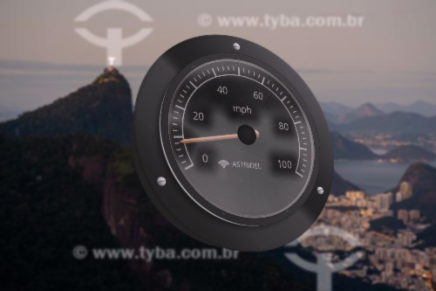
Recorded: {"value": 8, "unit": "mph"}
